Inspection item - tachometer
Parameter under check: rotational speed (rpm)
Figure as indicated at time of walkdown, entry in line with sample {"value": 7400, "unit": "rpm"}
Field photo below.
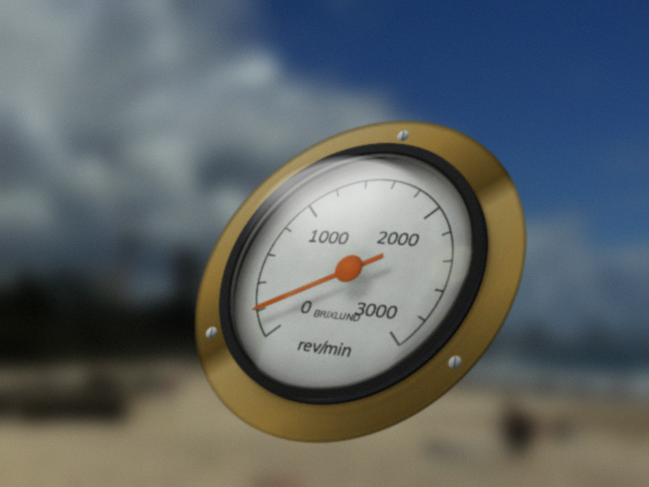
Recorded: {"value": 200, "unit": "rpm"}
